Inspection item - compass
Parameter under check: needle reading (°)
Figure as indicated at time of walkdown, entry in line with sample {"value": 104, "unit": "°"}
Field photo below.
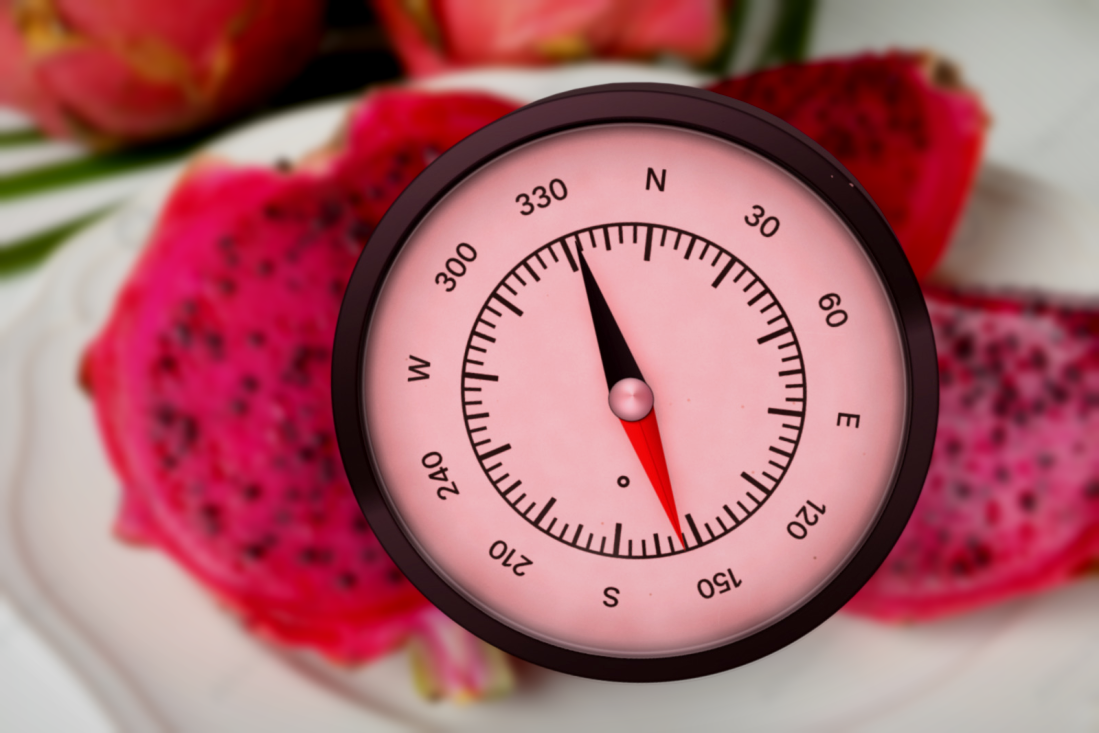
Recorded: {"value": 155, "unit": "°"}
